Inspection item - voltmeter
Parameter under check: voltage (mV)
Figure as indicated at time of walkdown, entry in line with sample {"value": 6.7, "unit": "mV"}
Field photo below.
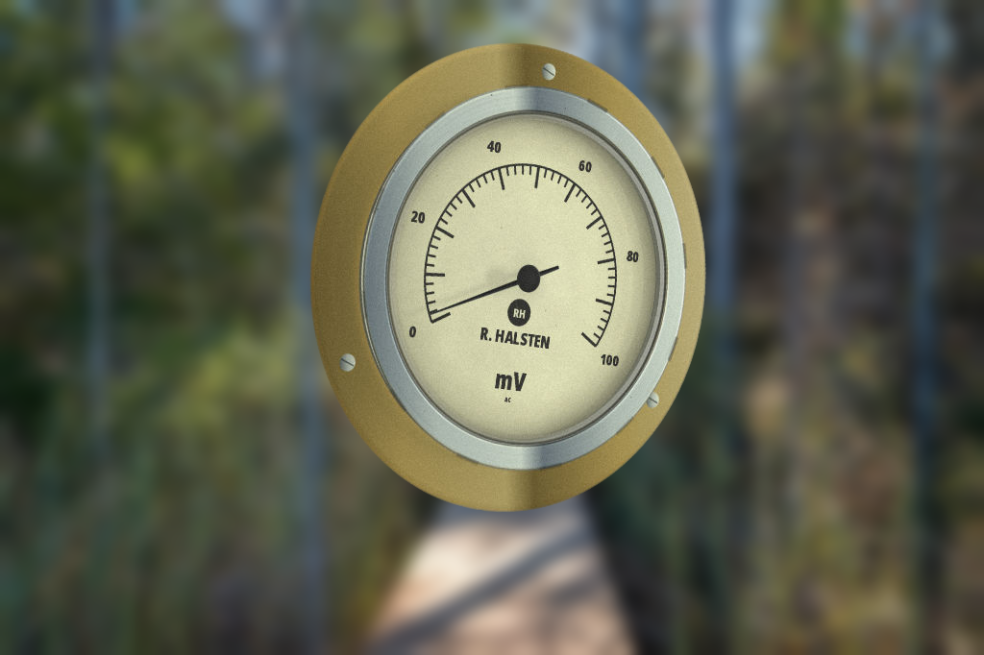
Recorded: {"value": 2, "unit": "mV"}
